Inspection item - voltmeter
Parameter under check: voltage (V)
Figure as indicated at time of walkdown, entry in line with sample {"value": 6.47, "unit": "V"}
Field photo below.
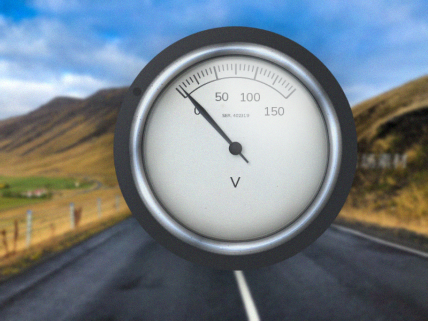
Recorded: {"value": 5, "unit": "V"}
